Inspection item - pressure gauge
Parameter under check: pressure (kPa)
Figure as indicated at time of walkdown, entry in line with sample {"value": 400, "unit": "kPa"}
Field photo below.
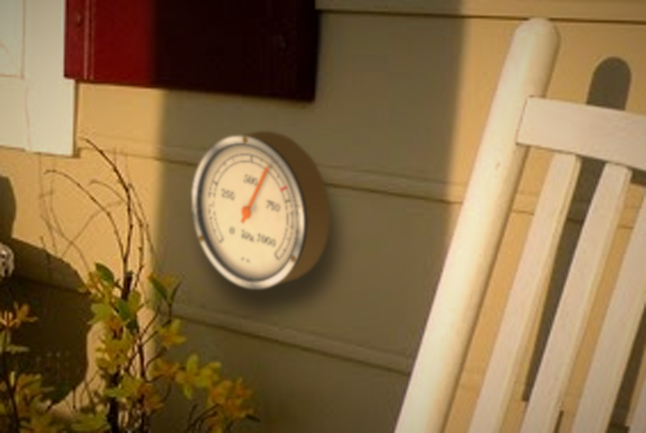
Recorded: {"value": 600, "unit": "kPa"}
